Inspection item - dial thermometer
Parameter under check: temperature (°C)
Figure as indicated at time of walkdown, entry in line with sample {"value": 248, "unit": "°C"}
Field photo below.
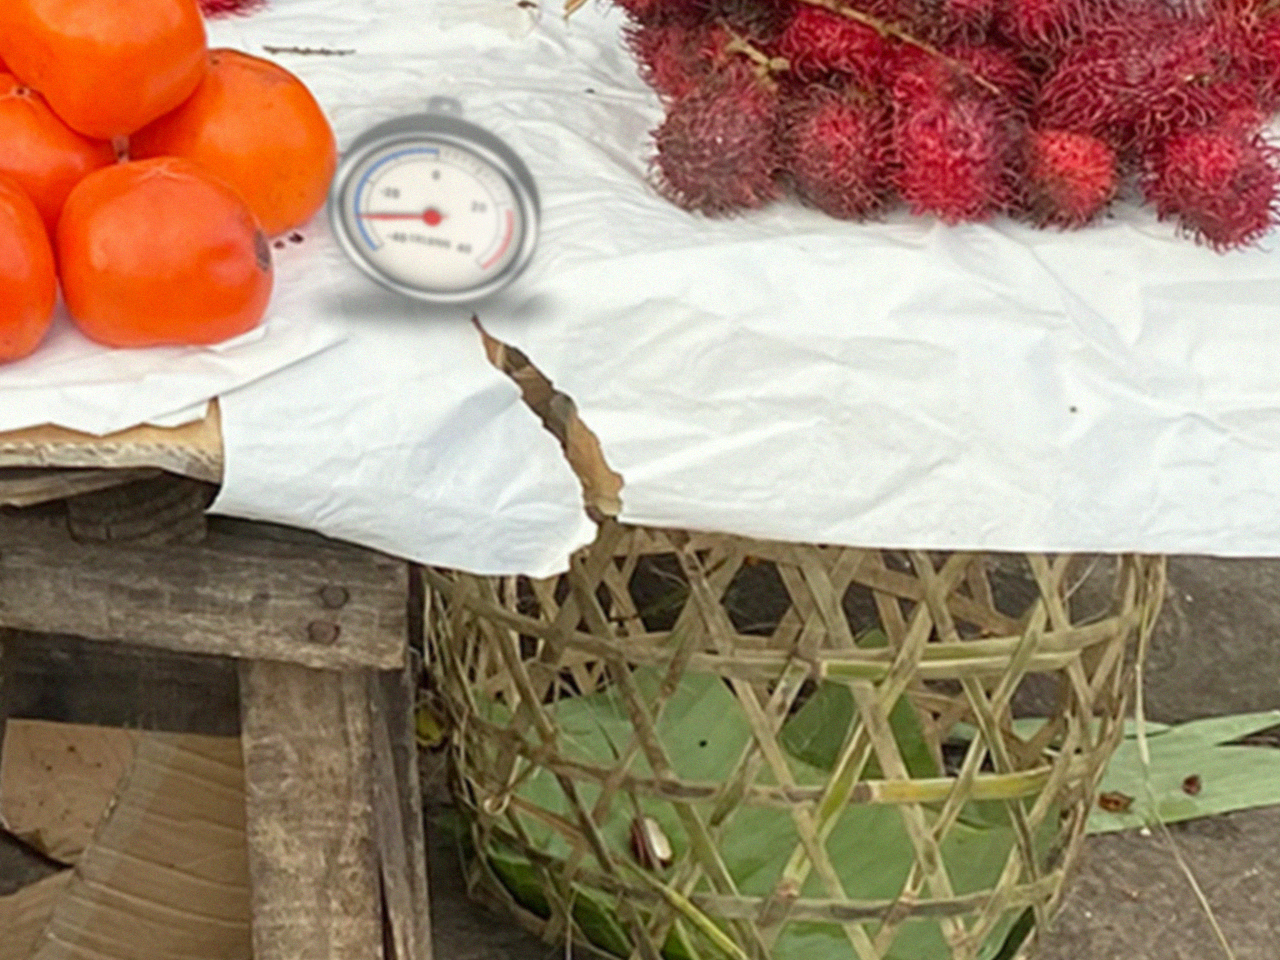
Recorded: {"value": -30, "unit": "°C"}
